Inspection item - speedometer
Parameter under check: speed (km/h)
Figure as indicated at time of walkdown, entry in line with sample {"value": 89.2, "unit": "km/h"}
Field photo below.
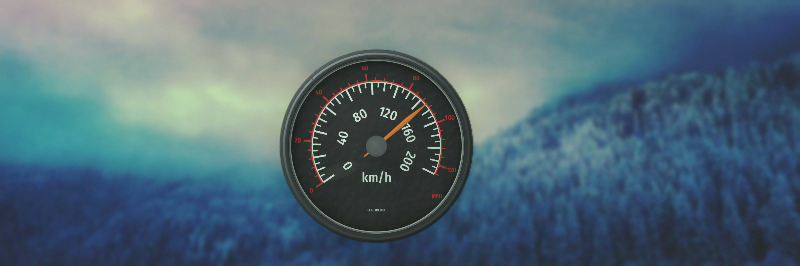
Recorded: {"value": 145, "unit": "km/h"}
